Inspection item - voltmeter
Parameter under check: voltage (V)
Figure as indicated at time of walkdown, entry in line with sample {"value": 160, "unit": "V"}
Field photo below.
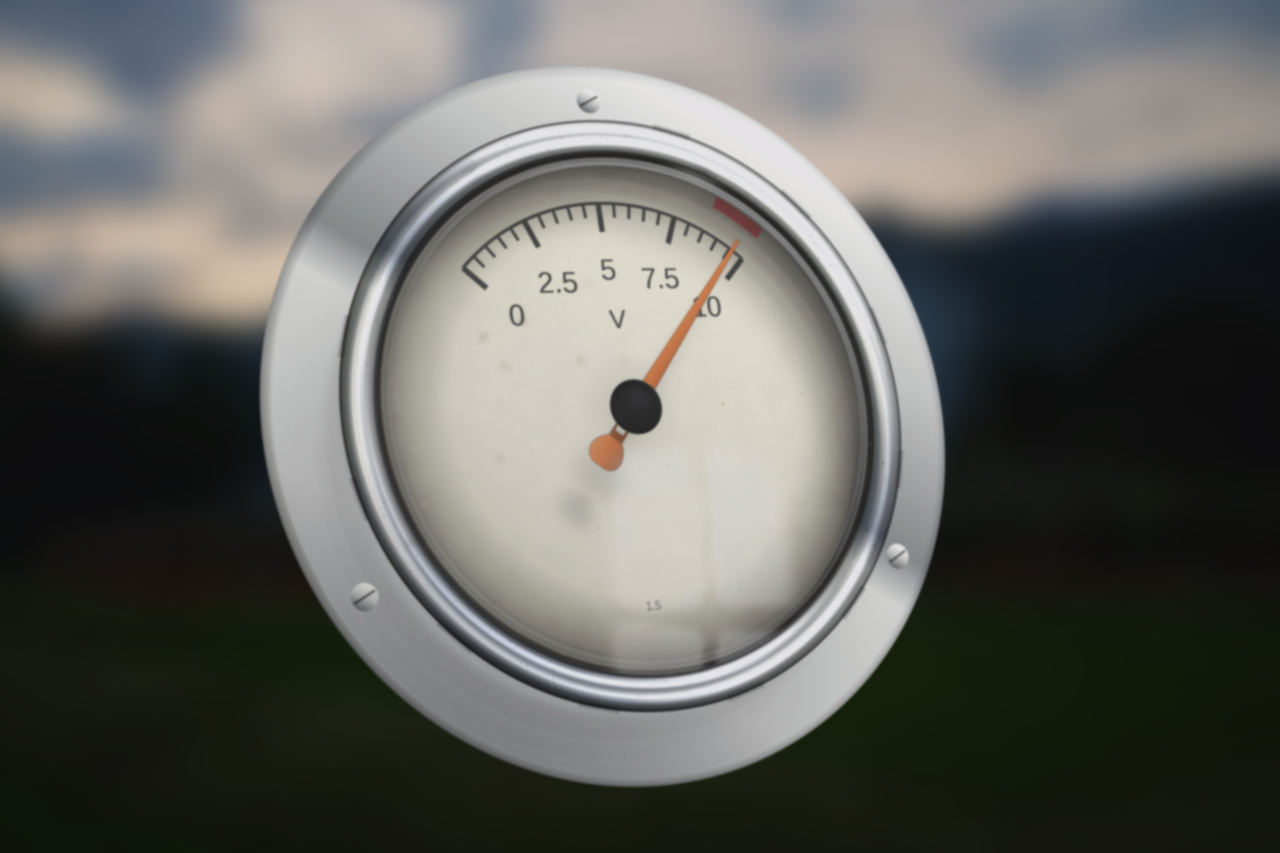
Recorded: {"value": 9.5, "unit": "V"}
